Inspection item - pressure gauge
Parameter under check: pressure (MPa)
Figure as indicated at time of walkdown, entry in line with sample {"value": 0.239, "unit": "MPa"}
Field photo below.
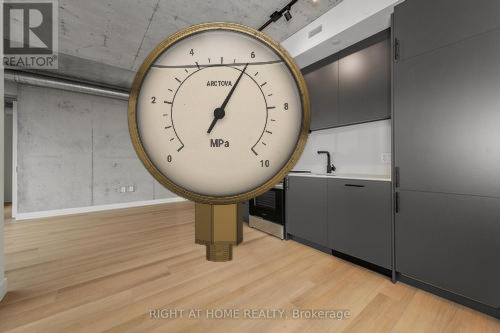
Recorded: {"value": 6, "unit": "MPa"}
